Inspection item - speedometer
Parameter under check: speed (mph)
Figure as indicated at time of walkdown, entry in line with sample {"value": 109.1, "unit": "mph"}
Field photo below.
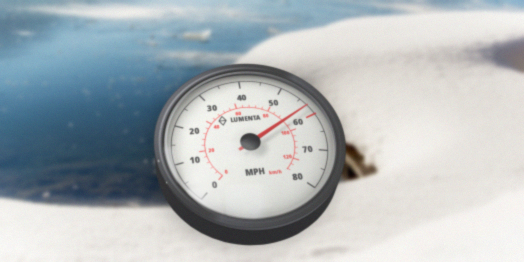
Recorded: {"value": 57.5, "unit": "mph"}
